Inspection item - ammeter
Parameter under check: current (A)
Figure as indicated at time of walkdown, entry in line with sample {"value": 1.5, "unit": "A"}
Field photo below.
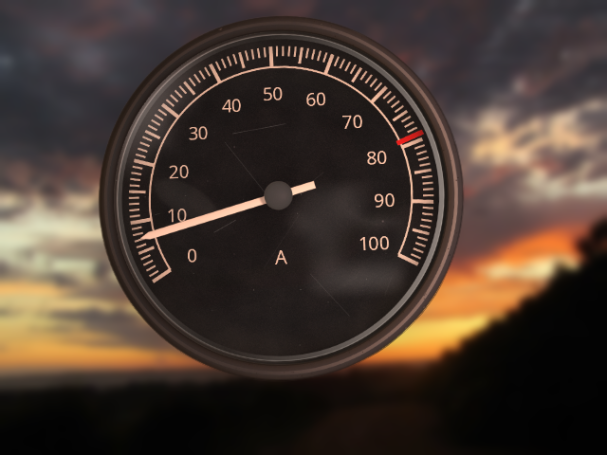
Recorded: {"value": 7, "unit": "A"}
